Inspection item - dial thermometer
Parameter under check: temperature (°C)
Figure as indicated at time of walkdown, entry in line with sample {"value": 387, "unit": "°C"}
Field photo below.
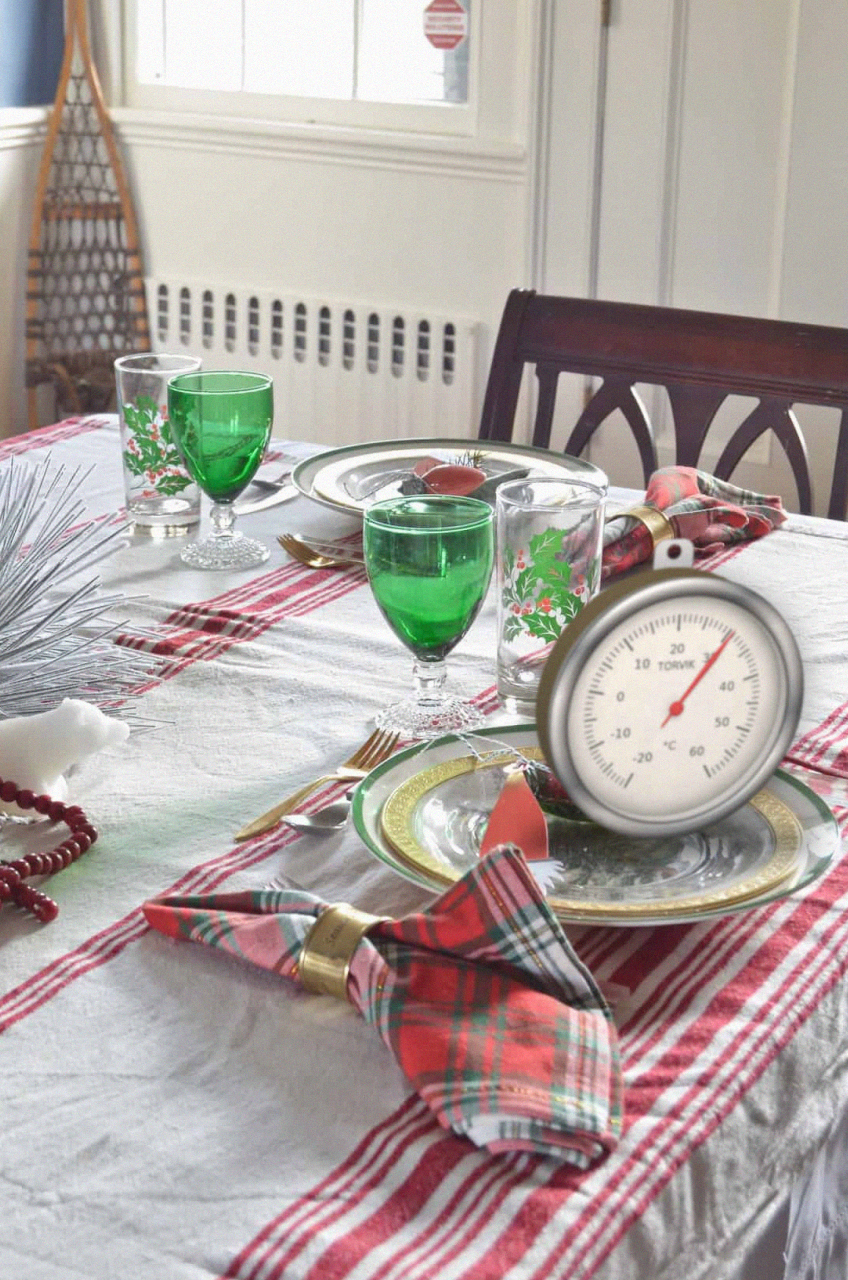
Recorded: {"value": 30, "unit": "°C"}
